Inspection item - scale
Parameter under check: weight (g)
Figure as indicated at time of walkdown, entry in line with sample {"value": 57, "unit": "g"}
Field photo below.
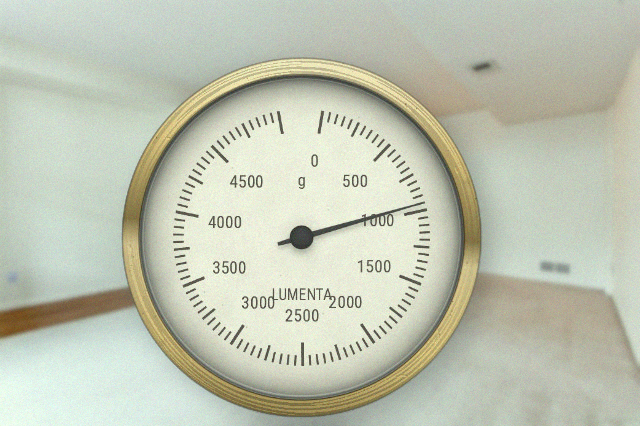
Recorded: {"value": 950, "unit": "g"}
